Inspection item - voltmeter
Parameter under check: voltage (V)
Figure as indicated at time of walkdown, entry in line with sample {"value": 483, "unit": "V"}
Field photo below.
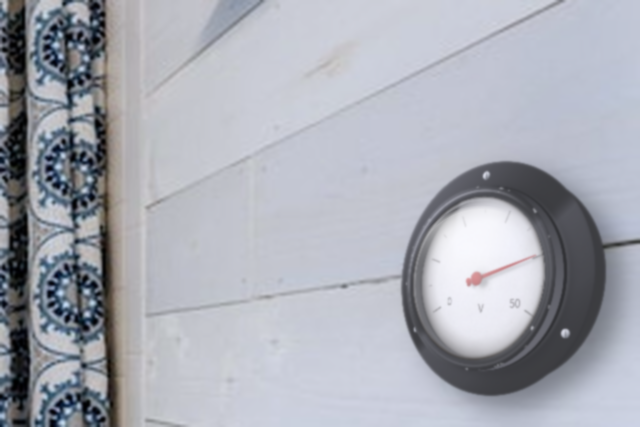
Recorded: {"value": 40, "unit": "V"}
